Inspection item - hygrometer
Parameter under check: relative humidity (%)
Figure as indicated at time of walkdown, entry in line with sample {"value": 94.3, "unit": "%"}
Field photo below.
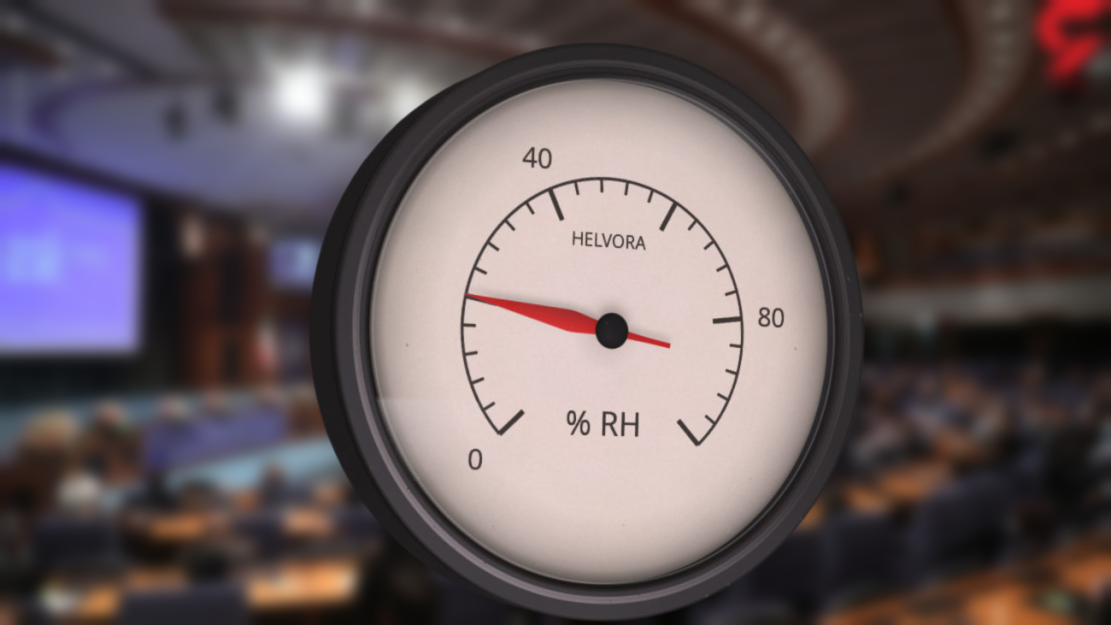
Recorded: {"value": 20, "unit": "%"}
